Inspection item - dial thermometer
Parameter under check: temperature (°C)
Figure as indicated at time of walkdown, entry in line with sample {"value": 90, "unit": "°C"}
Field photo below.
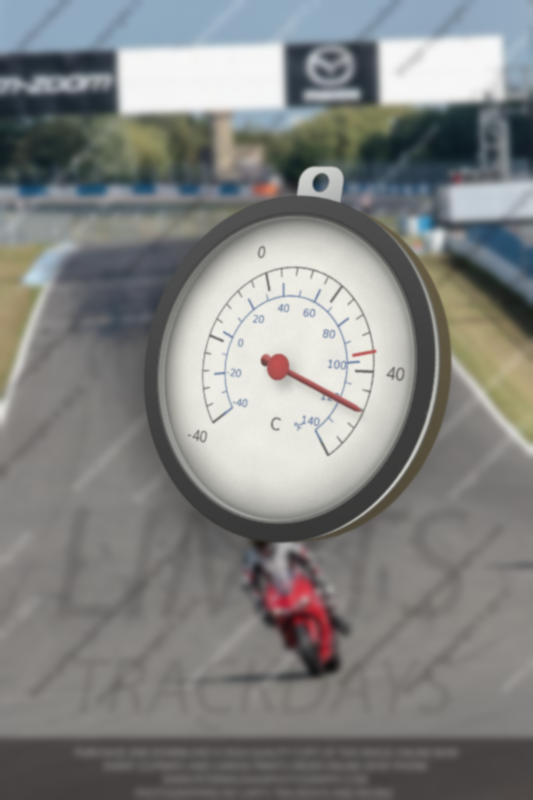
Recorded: {"value": 48, "unit": "°C"}
